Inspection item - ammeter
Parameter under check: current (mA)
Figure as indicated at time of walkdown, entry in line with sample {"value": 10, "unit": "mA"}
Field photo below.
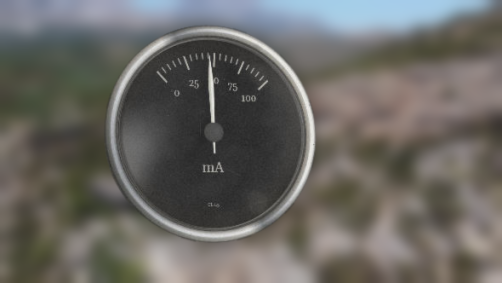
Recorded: {"value": 45, "unit": "mA"}
